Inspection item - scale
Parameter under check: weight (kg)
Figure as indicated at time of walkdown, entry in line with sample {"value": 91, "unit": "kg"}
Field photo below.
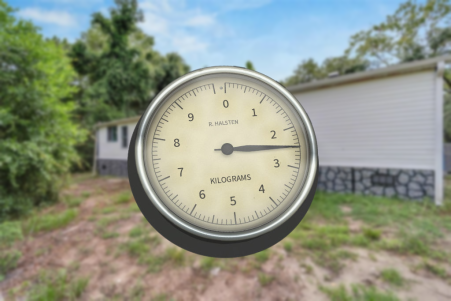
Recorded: {"value": 2.5, "unit": "kg"}
